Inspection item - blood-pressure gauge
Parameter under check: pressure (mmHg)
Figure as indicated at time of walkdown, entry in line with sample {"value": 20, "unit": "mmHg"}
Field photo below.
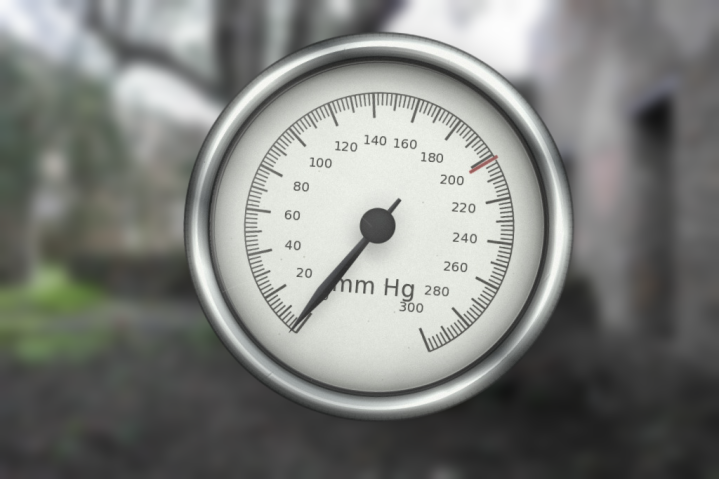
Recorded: {"value": 2, "unit": "mmHg"}
